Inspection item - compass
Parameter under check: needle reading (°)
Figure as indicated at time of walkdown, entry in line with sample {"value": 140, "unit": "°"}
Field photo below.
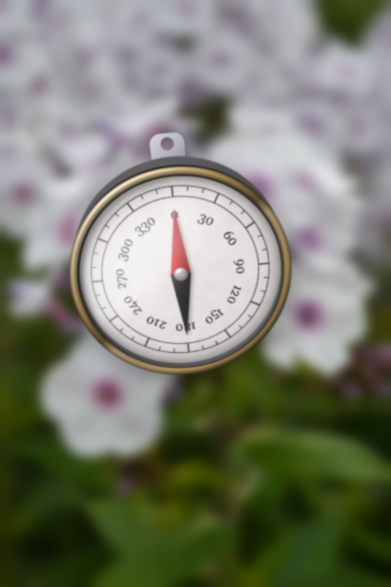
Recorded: {"value": 0, "unit": "°"}
